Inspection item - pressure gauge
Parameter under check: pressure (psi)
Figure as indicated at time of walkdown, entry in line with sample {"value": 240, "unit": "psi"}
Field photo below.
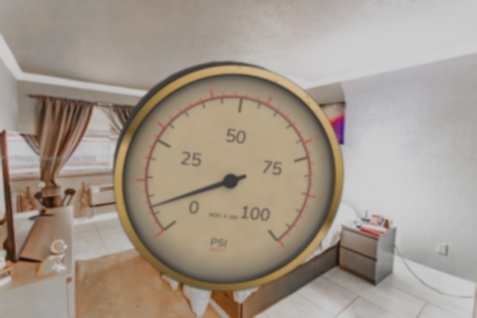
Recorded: {"value": 7.5, "unit": "psi"}
